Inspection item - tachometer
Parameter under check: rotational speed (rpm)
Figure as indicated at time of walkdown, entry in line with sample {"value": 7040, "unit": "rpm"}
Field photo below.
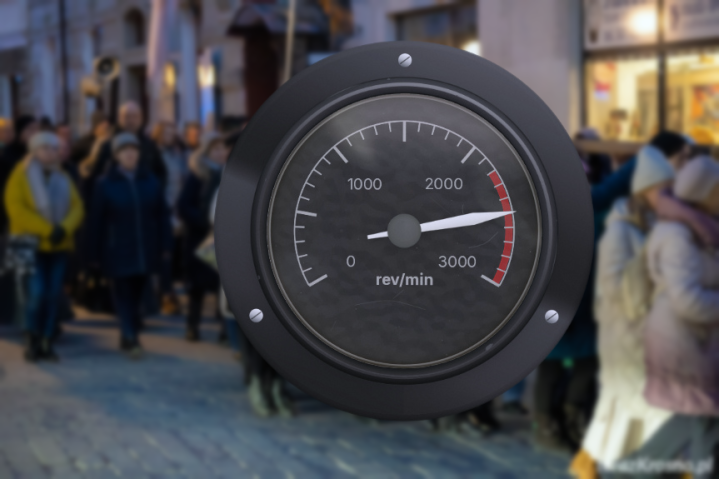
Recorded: {"value": 2500, "unit": "rpm"}
